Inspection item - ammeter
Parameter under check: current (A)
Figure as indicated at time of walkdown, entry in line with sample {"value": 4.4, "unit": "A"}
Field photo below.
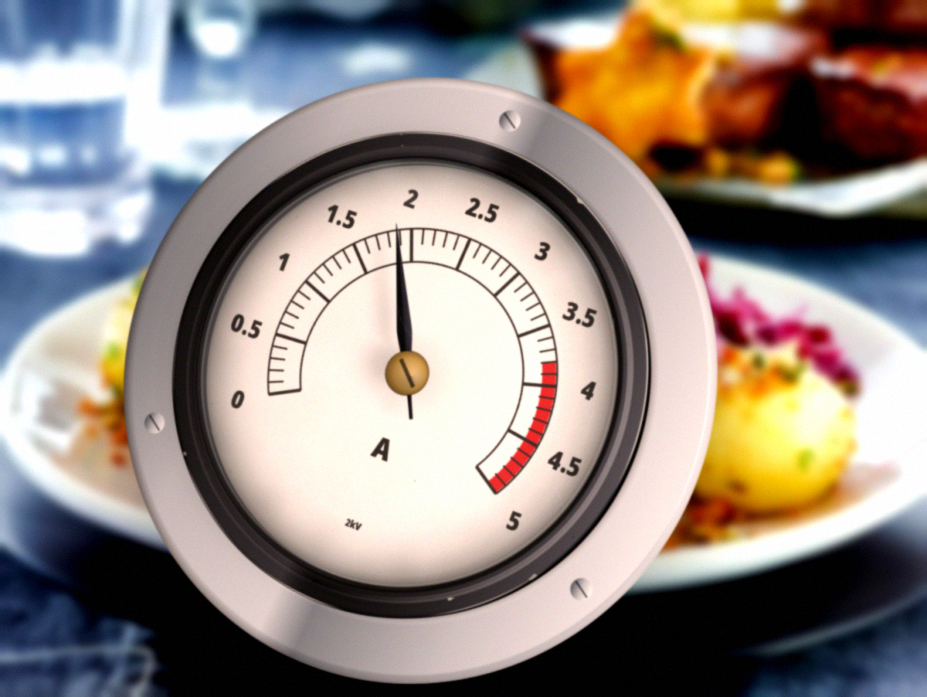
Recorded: {"value": 1.9, "unit": "A"}
